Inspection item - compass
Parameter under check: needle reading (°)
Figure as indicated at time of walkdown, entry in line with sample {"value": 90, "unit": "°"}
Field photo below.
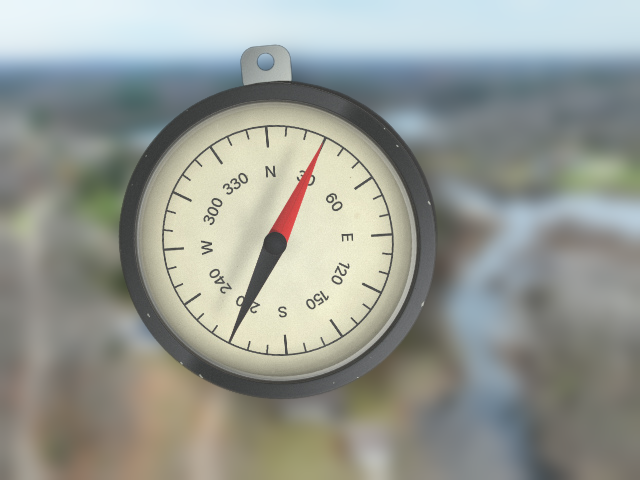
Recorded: {"value": 30, "unit": "°"}
